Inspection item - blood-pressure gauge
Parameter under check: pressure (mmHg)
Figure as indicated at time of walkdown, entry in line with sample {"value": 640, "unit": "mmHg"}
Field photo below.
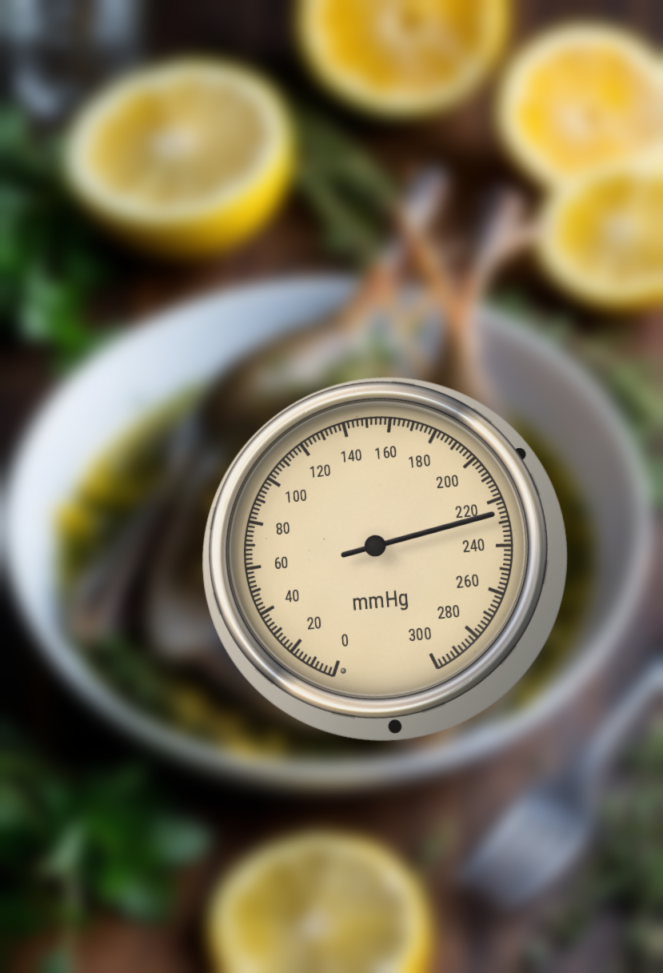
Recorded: {"value": 226, "unit": "mmHg"}
